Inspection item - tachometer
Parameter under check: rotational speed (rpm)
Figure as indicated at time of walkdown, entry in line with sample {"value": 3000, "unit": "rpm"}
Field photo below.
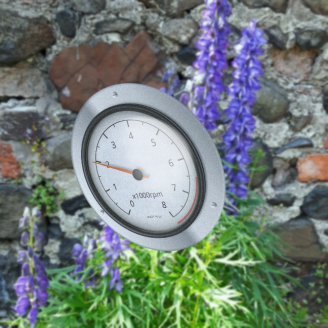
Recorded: {"value": 2000, "unit": "rpm"}
